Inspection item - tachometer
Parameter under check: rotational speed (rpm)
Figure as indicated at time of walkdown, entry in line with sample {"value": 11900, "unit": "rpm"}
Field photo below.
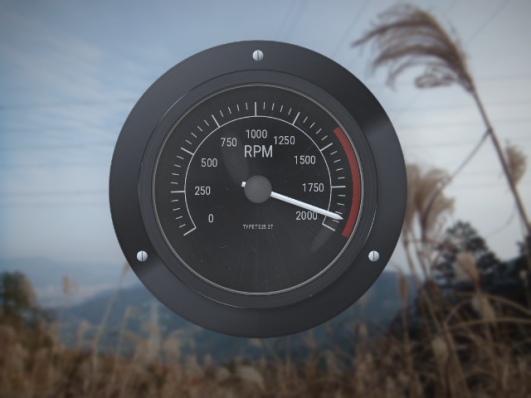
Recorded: {"value": 1925, "unit": "rpm"}
